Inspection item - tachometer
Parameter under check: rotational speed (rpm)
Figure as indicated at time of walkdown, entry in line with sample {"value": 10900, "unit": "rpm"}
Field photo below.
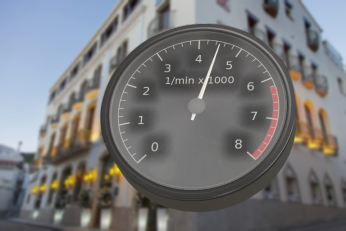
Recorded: {"value": 4500, "unit": "rpm"}
